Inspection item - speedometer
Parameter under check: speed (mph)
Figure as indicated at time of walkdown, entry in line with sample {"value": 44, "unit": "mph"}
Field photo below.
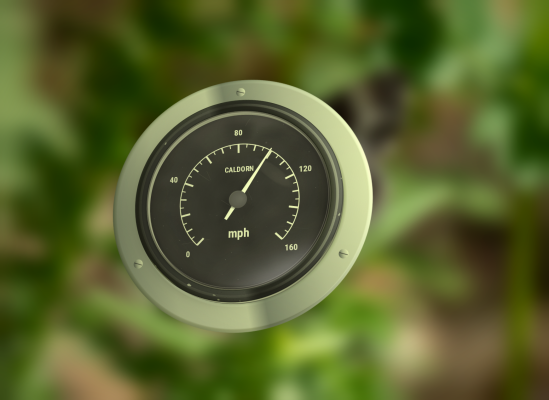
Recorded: {"value": 100, "unit": "mph"}
